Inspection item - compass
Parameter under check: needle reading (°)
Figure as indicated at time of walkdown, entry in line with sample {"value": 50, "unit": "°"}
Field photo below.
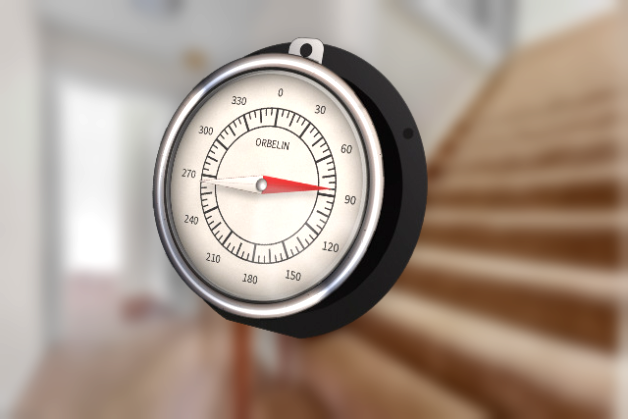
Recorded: {"value": 85, "unit": "°"}
